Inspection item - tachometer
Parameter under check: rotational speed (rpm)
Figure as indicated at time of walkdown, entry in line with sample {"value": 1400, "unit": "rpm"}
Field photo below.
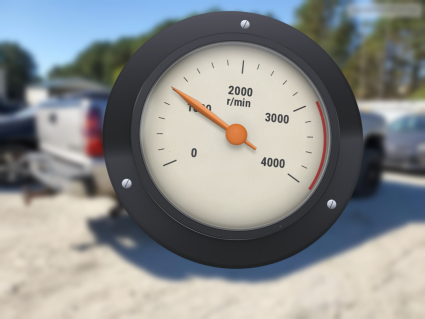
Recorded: {"value": 1000, "unit": "rpm"}
